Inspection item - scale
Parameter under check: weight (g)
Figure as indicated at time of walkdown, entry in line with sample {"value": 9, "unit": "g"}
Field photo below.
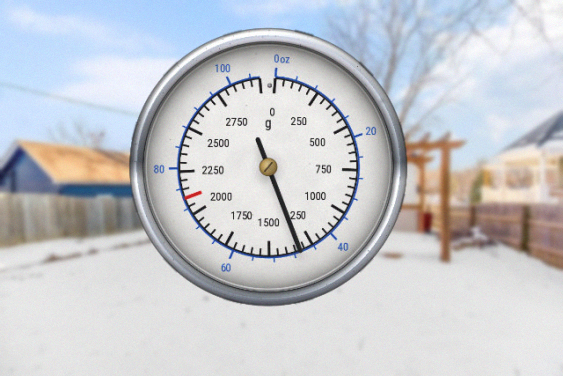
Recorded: {"value": 1325, "unit": "g"}
